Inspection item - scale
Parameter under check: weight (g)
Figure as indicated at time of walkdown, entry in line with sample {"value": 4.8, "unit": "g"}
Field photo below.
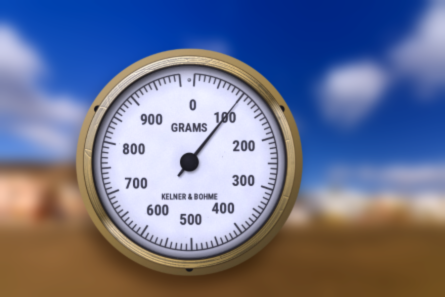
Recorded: {"value": 100, "unit": "g"}
